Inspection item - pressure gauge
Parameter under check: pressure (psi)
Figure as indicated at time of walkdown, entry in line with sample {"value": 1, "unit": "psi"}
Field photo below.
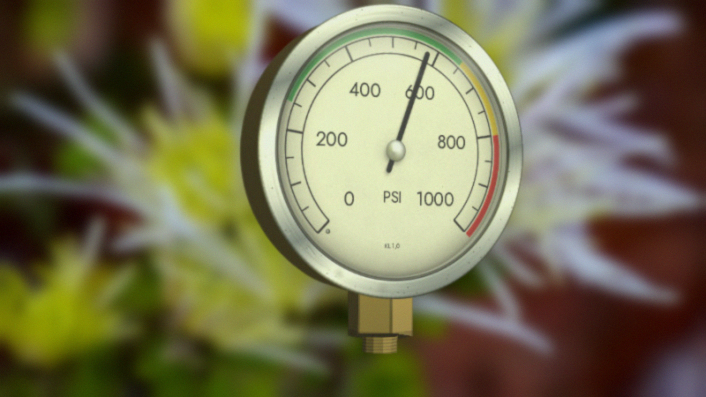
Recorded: {"value": 575, "unit": "psi"}
